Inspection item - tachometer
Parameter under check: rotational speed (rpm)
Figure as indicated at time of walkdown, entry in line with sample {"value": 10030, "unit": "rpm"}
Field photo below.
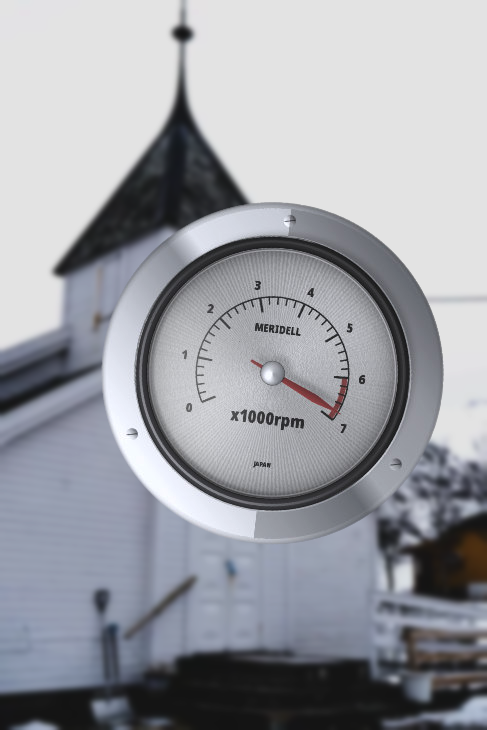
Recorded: {"value": 6800, "unit": "rpm"}
